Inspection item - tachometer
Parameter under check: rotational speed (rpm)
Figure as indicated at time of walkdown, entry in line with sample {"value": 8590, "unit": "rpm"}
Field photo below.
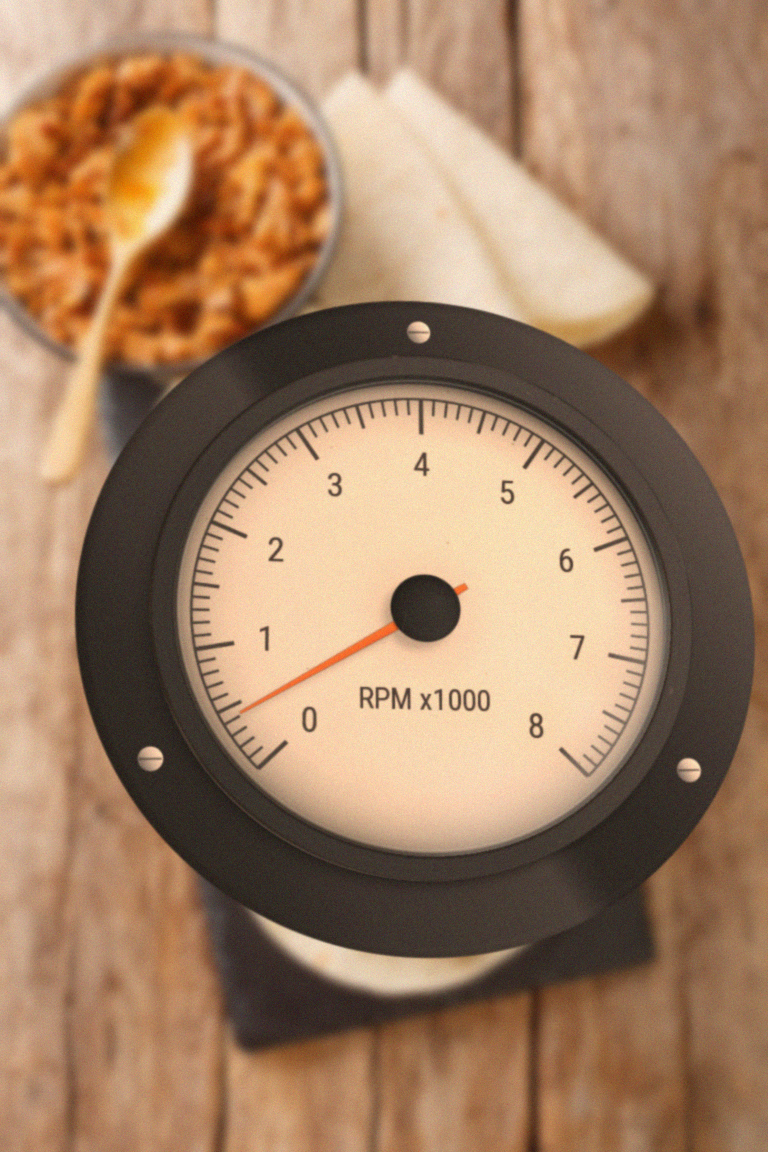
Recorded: {"value": 400, "unit": "rpm"}
